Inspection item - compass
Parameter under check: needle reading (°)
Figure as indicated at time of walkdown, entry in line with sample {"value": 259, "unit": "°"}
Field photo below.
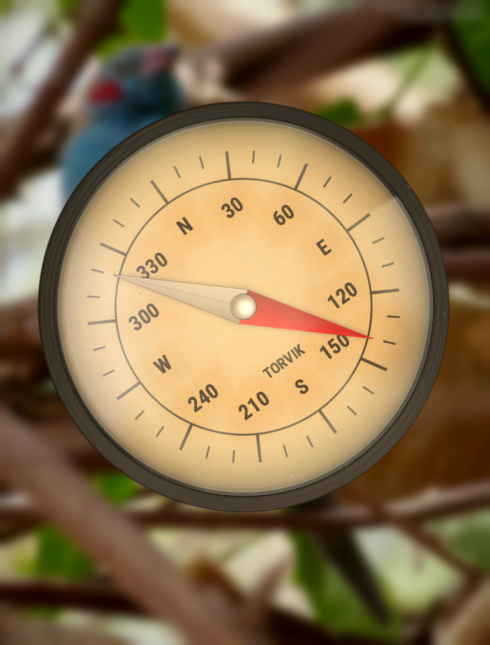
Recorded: {"value": 140, "unit": "°"}
